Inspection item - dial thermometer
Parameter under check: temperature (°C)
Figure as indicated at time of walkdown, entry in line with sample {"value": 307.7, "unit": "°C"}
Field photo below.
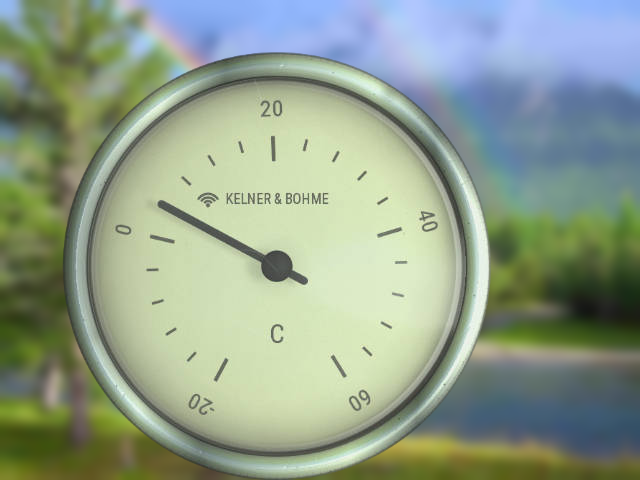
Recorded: {"value": 4, "unit": "°C"}
